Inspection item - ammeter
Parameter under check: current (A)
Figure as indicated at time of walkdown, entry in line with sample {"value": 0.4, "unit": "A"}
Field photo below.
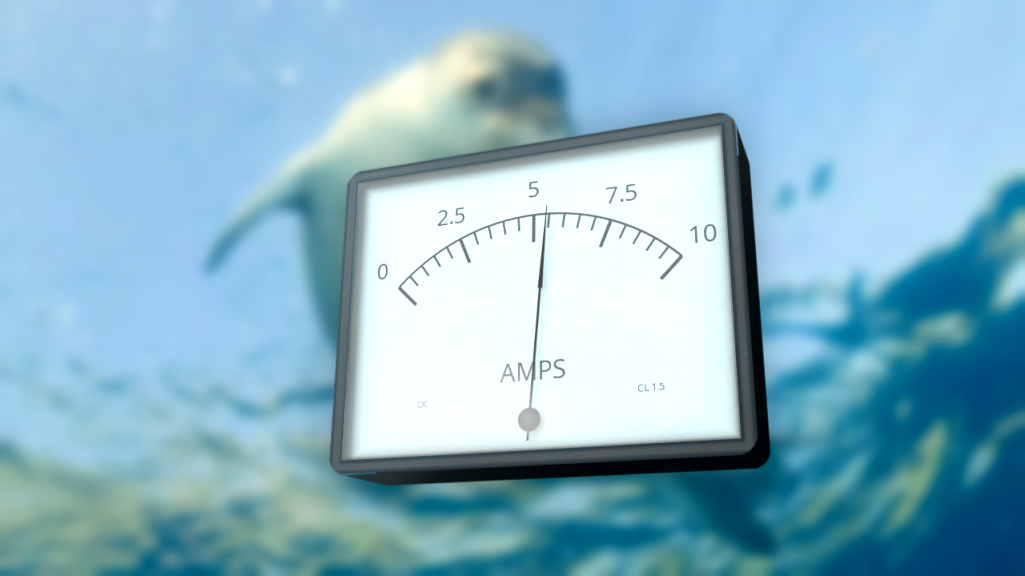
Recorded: {"value": 5.5, "unit": "A"}
